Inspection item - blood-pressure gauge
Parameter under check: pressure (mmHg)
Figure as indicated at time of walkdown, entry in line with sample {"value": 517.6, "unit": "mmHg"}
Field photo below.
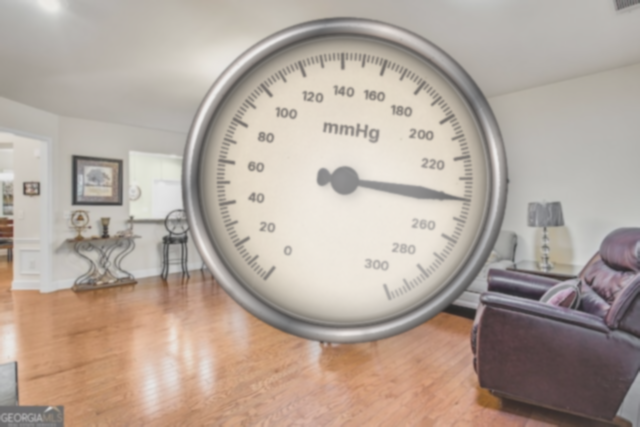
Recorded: {"value": 240, "unit": "mmHg"}
